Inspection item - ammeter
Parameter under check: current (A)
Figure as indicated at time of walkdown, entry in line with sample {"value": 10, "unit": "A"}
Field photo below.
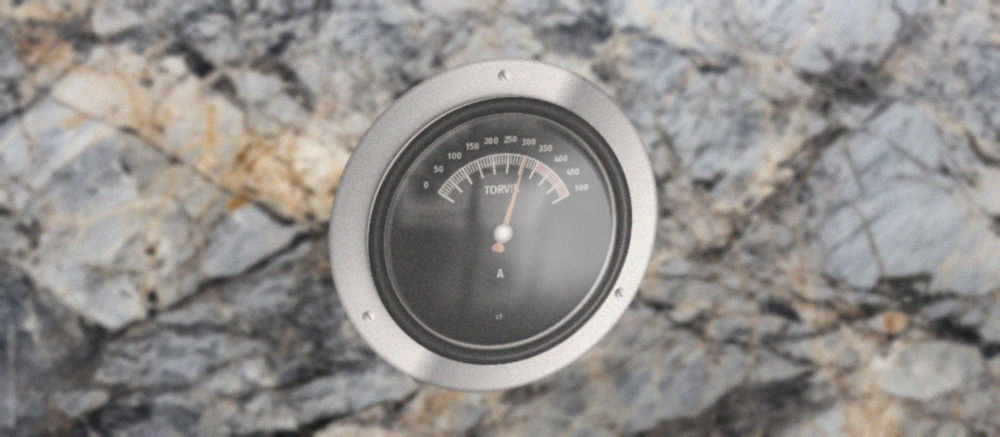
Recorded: {"value": 300, "unit": "A"}
